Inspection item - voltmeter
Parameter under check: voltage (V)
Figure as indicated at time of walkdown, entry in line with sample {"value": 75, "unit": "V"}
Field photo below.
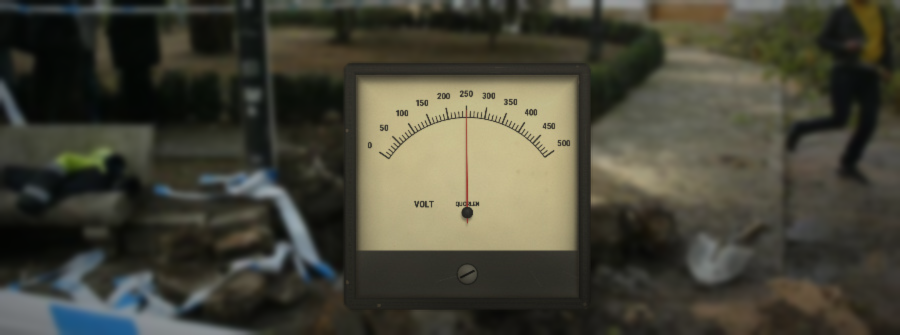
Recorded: {"value": 250, "unit": "V"}
